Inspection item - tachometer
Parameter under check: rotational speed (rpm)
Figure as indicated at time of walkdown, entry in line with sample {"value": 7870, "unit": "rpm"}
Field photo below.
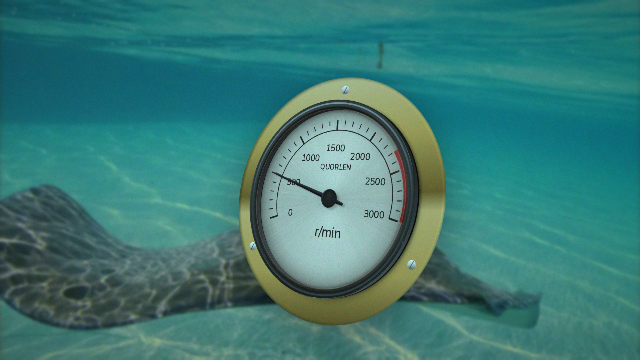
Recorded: {"value": 500, "unit": "rpm"}
